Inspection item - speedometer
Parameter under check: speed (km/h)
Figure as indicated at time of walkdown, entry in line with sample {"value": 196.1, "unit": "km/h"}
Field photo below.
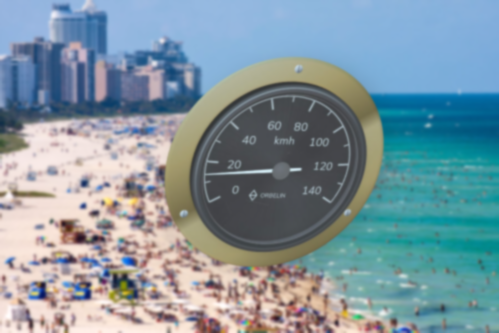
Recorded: {"value": 15, "unit": "km/h"}
